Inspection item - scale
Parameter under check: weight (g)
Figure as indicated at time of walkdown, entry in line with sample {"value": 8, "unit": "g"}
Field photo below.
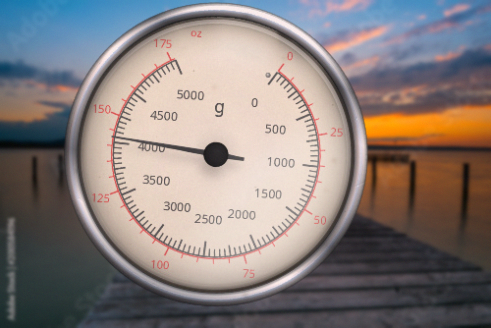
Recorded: {"value": 4050, "unit": "g"}
